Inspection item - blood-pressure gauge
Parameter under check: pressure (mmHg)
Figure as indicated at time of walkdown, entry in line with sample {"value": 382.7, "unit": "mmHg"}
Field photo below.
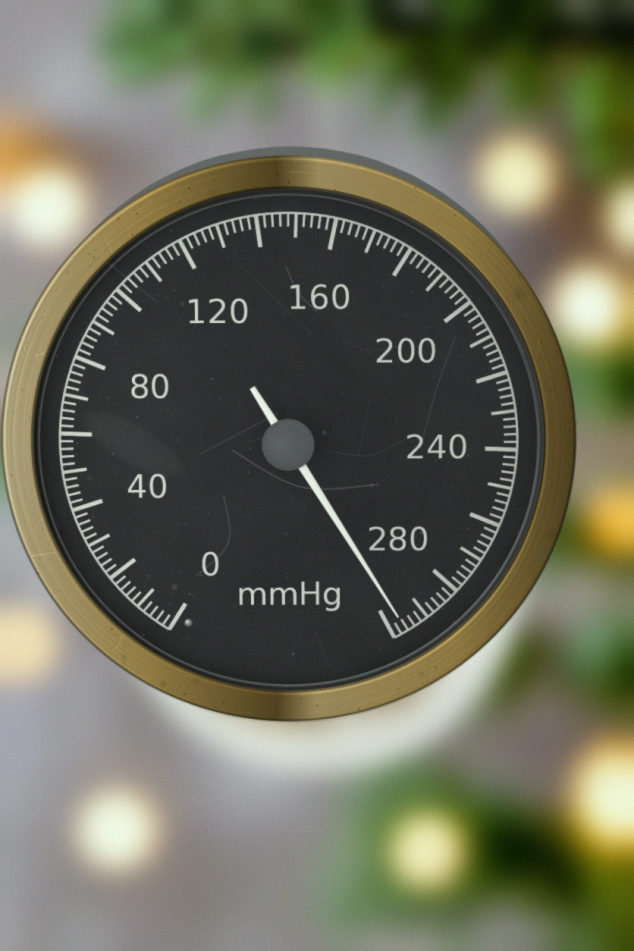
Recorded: {"value": 296, "unit": "mmHg"}
